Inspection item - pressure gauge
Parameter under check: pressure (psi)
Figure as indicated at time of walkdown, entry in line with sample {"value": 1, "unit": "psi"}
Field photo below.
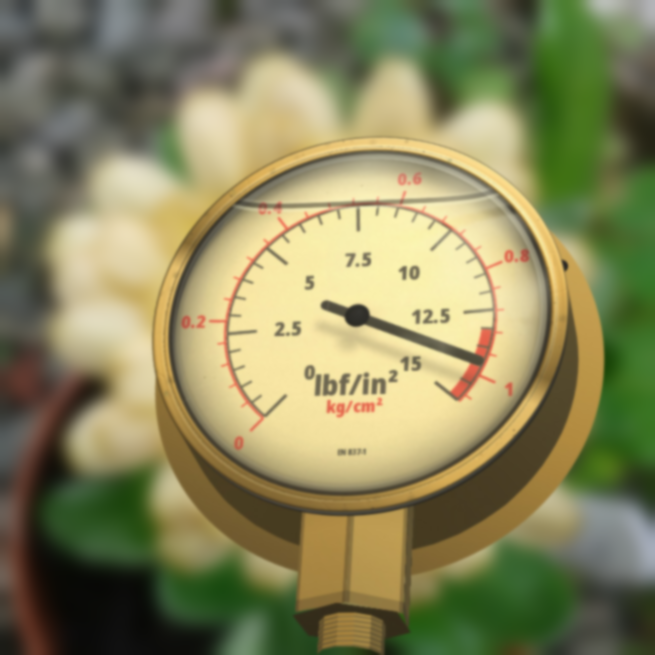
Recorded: {"value": 14, "unit": "psi"}
